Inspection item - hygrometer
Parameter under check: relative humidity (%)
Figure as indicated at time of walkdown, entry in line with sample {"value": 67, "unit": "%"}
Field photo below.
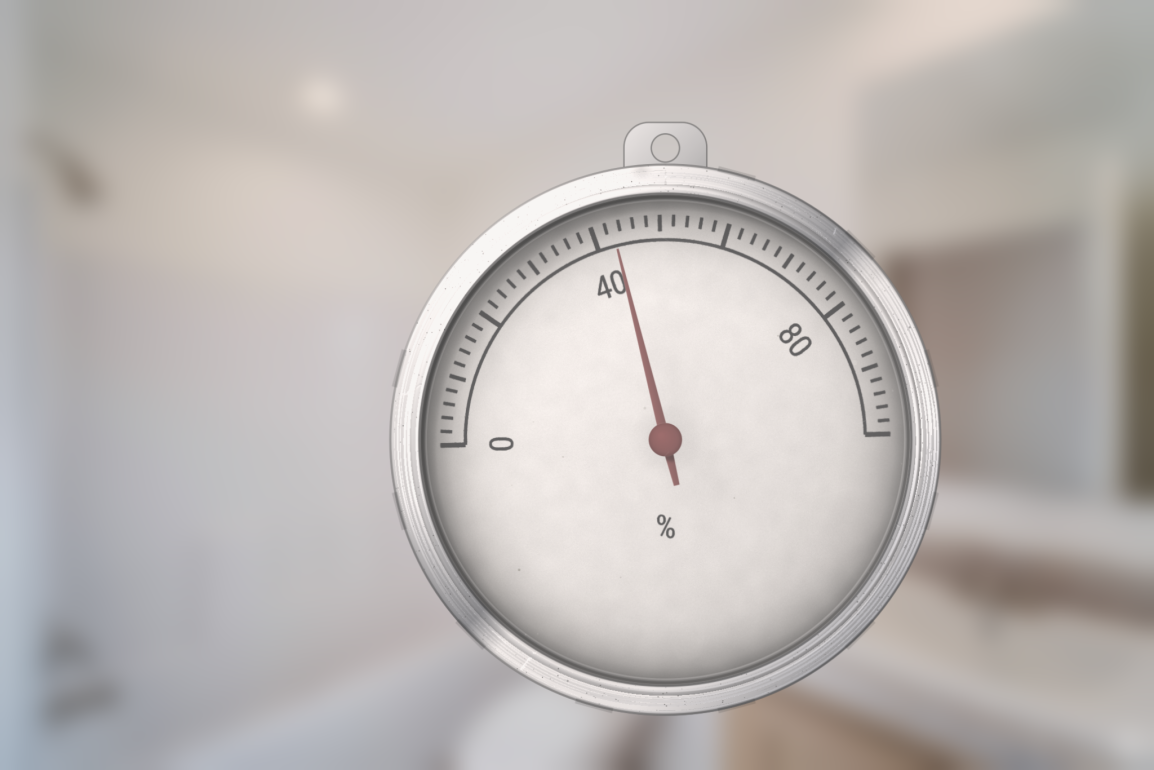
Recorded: {"value": 43, "unit": "%"}
